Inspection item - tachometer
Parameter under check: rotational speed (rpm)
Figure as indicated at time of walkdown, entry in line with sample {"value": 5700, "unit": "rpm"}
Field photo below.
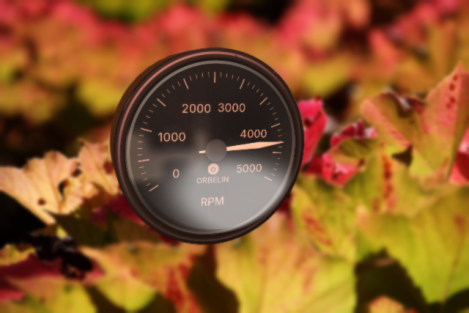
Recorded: {"value": 4300, "unit": "rpm"}
